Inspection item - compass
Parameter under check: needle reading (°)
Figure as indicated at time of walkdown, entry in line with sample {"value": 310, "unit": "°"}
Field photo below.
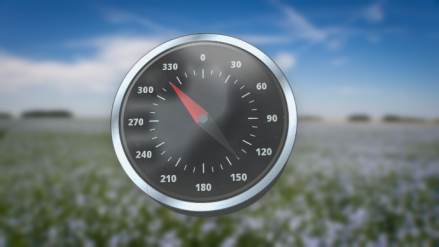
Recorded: {"value": 320, "unit": "°"}
